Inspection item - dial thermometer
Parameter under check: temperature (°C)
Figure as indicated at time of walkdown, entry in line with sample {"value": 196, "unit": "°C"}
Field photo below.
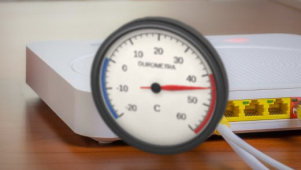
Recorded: {"value": 44, "unit": "°C"}
